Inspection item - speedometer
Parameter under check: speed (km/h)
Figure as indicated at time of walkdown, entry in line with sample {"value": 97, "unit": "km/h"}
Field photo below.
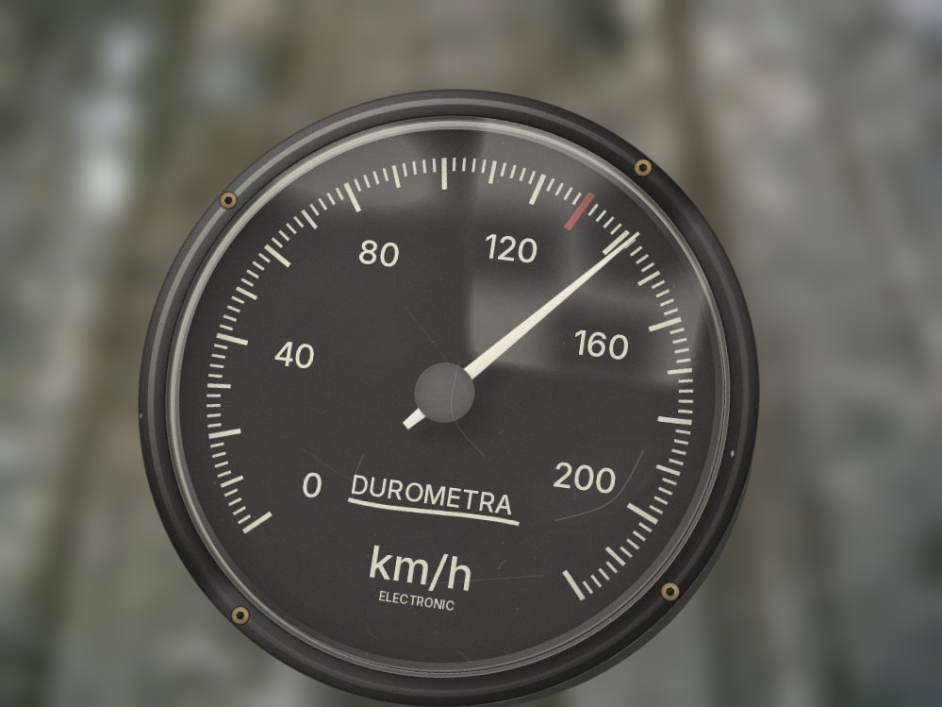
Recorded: {"value": 142, "unit": "km/h"}
